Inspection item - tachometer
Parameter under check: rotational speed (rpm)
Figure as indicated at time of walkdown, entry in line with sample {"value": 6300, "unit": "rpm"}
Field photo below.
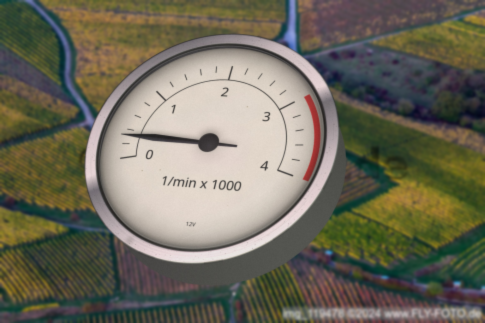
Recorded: {"value": 300, "unit": "rpm"}
